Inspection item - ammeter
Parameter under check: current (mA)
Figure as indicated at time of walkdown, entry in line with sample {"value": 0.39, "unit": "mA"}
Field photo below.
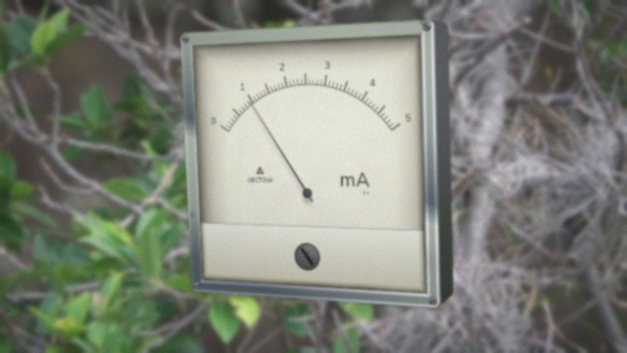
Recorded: {"value": 1, "unit": "mA"}
